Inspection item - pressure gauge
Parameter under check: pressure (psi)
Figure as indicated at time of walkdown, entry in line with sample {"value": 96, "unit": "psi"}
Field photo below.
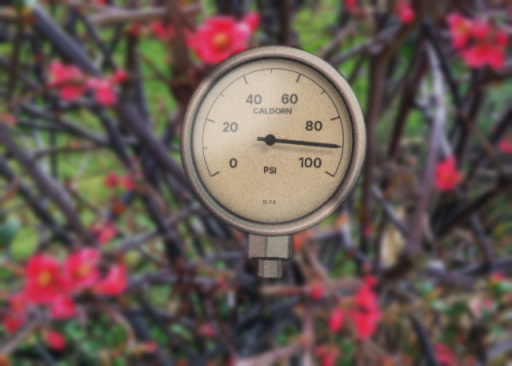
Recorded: {"value": 90, "unit": "psi"}
